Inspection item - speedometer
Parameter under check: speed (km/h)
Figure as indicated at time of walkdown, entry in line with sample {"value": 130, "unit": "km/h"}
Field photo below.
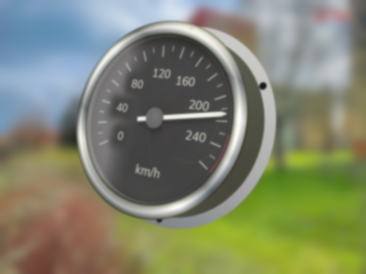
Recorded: {"value": 215, "unit": "km/h"}
